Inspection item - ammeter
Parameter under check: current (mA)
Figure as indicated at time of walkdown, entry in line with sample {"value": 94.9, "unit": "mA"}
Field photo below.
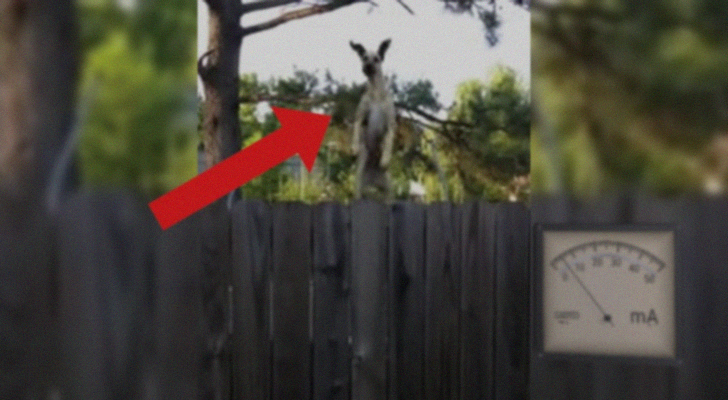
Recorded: {"value": 5, "unit": "mA"}
